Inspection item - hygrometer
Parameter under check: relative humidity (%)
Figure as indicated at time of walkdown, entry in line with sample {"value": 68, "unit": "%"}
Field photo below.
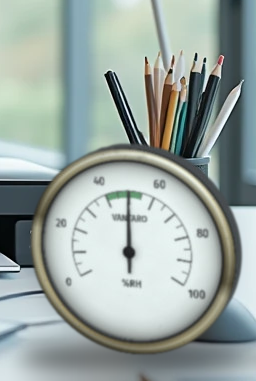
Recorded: {"value": 50, "unit": "%"}
